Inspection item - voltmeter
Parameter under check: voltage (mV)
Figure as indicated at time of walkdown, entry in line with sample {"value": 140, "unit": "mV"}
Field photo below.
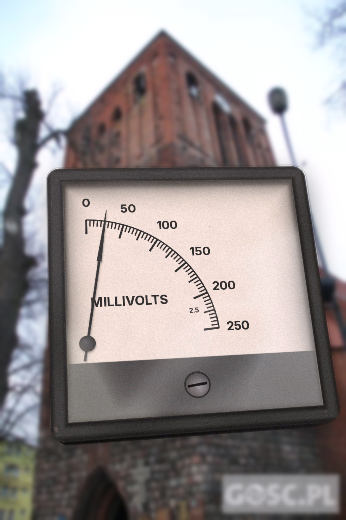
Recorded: {"value": 25, "unit": "mV"}
